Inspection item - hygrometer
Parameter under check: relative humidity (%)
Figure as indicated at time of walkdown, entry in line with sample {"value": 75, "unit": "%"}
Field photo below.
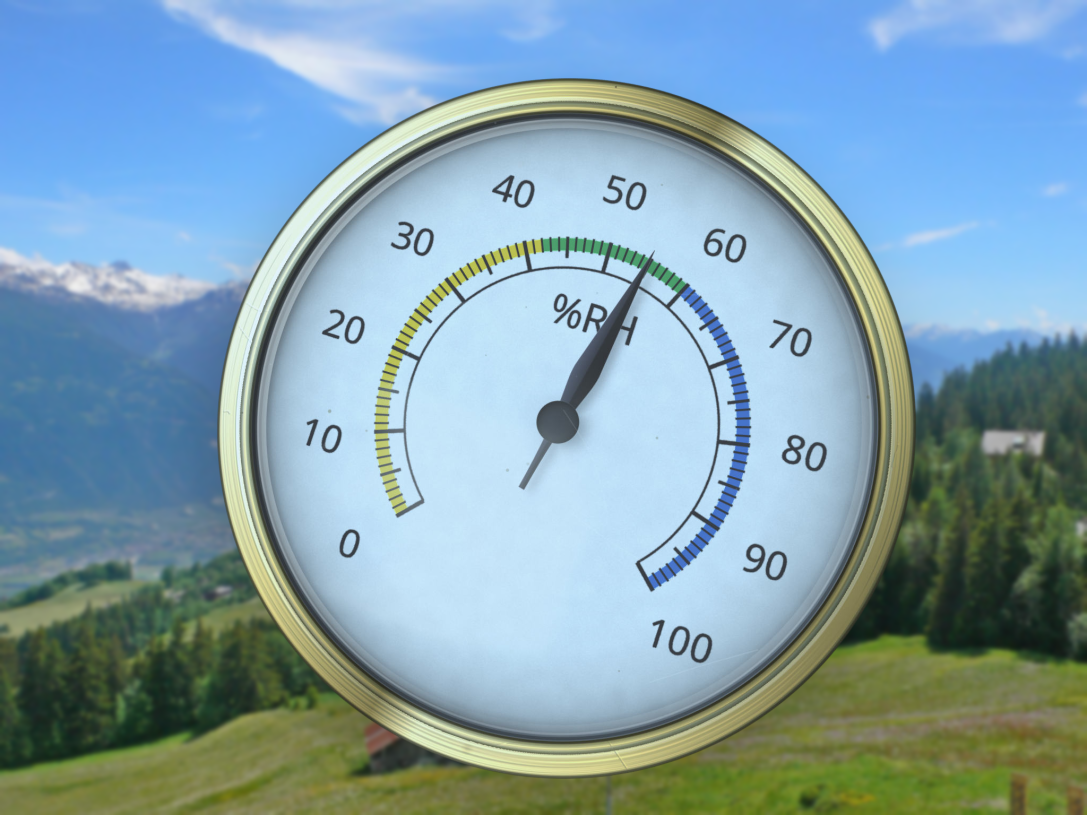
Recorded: {"value": 55, "unit": "%"}
